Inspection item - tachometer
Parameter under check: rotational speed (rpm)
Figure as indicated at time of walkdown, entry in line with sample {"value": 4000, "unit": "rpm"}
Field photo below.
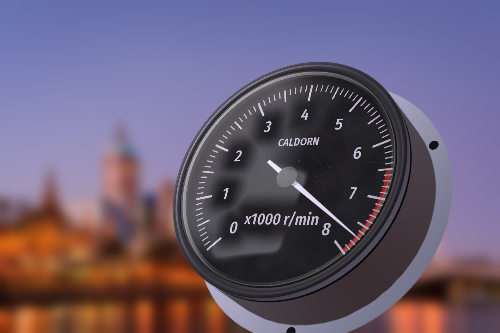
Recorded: {"value": 7700, "unit": "rpm"}
